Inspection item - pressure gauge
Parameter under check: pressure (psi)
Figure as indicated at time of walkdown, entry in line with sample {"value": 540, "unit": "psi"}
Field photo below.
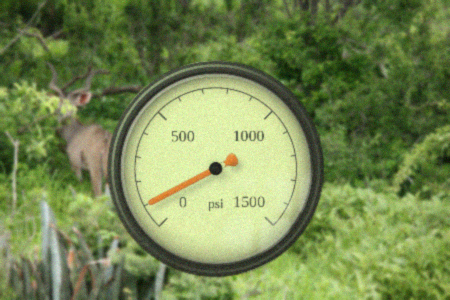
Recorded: {"value": 100, "unit": "psi"}
